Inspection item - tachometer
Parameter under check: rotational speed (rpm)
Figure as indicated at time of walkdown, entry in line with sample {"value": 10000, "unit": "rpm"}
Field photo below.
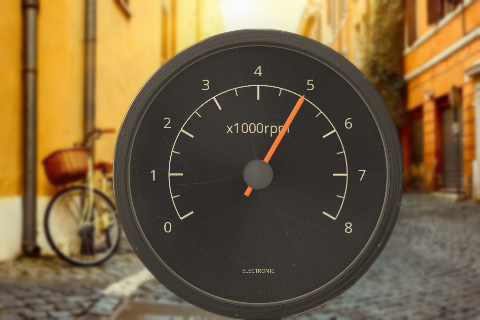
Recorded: {"value": 5000, "unit": "rpm"}
